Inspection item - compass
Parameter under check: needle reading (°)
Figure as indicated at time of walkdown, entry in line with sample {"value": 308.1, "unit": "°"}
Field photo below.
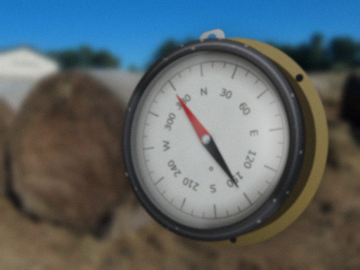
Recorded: {"value": 330, "unit": "°"}
